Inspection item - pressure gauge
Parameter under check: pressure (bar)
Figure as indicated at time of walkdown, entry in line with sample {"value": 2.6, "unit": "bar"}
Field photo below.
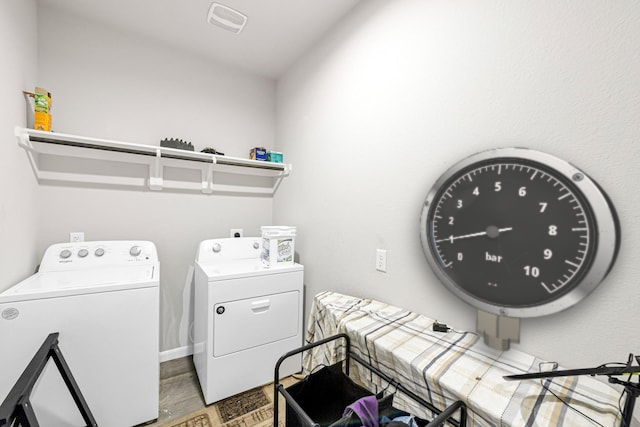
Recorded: {"value": 1, "unit": "bar"}
